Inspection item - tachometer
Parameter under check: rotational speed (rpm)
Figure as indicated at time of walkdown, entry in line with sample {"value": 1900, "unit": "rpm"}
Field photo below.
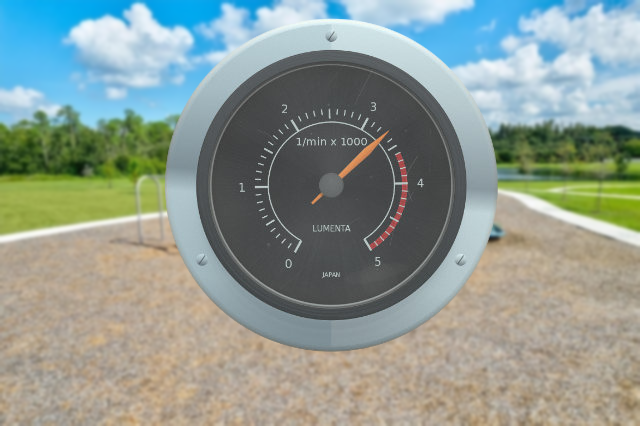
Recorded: {"value": 3300, "unit": "rpm"}
